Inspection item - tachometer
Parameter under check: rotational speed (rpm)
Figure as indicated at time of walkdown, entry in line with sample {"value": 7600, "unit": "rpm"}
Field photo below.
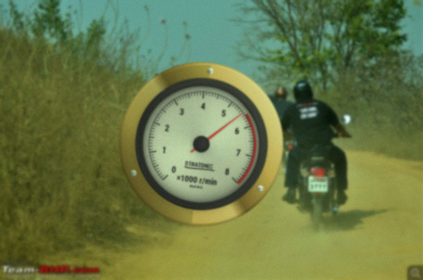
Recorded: {"value": 5500, "unit": "rpm"}
